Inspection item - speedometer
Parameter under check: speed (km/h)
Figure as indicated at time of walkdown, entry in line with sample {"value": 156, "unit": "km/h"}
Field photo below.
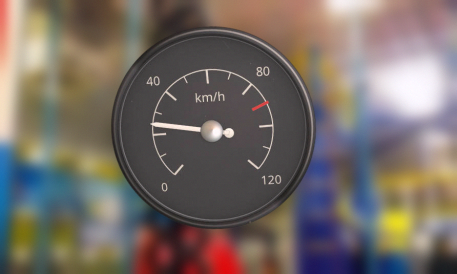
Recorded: {"value": 25, "unit": "km/h"}
